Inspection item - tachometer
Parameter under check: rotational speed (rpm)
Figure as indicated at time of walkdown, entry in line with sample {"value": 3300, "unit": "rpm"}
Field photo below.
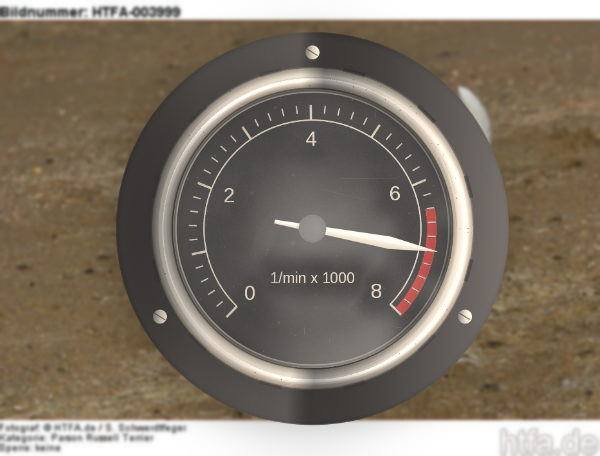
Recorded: {"value": 7000, "unit": "rpm"}
